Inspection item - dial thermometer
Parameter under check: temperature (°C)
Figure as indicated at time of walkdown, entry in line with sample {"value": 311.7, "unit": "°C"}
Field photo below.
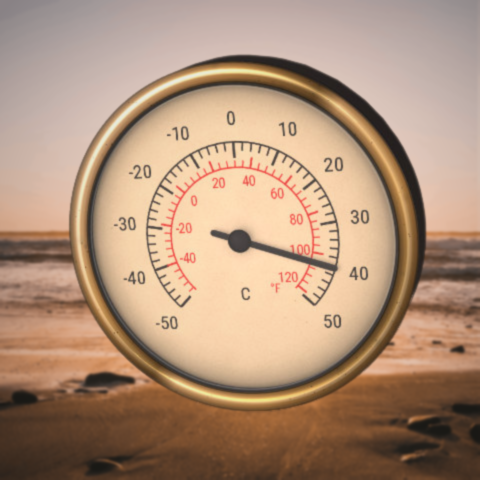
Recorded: {"value": 40, "unit": "°C"}
